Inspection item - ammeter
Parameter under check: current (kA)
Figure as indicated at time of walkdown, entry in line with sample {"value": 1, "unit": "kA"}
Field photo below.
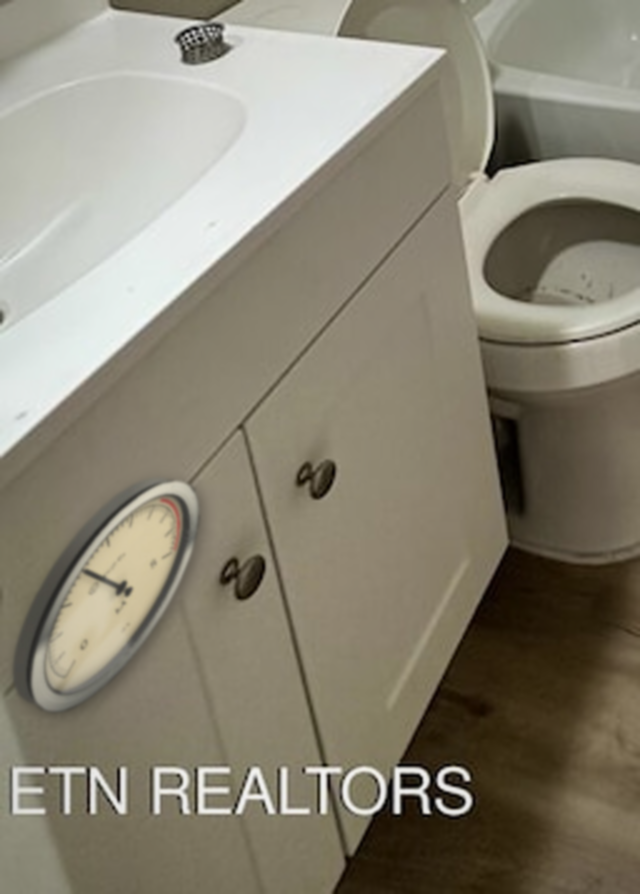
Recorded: {"value": 2, "unit": "kA"}
